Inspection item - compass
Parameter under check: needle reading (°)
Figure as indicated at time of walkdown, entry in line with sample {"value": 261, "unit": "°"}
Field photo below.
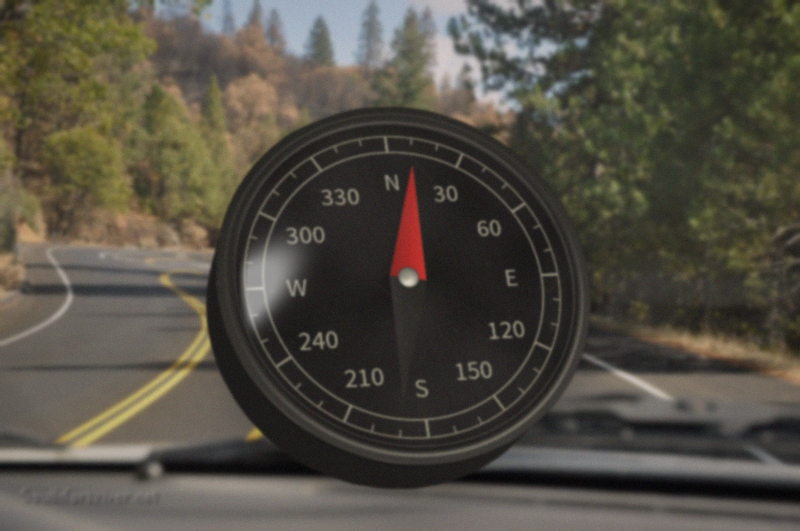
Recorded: {"value": 10, "unit": "°"}
